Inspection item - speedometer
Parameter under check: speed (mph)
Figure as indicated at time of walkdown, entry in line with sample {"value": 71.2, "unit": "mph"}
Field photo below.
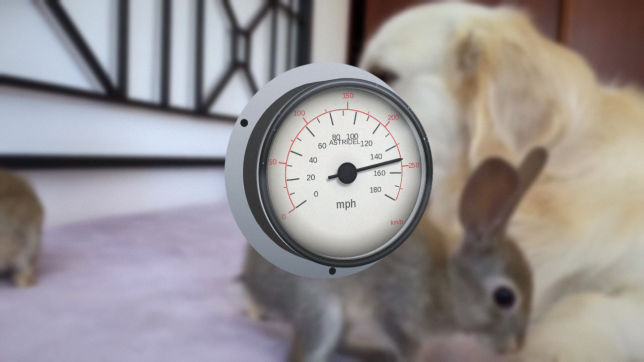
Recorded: {"value": 150, "unit": "mph"}
